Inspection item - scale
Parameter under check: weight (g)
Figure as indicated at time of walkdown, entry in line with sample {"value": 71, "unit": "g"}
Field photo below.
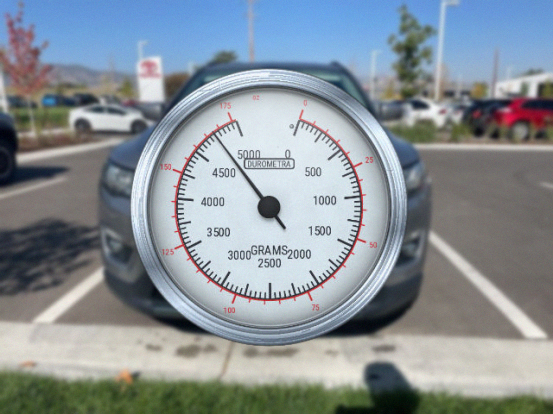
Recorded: {"value": 4750, "unit": "g"}
